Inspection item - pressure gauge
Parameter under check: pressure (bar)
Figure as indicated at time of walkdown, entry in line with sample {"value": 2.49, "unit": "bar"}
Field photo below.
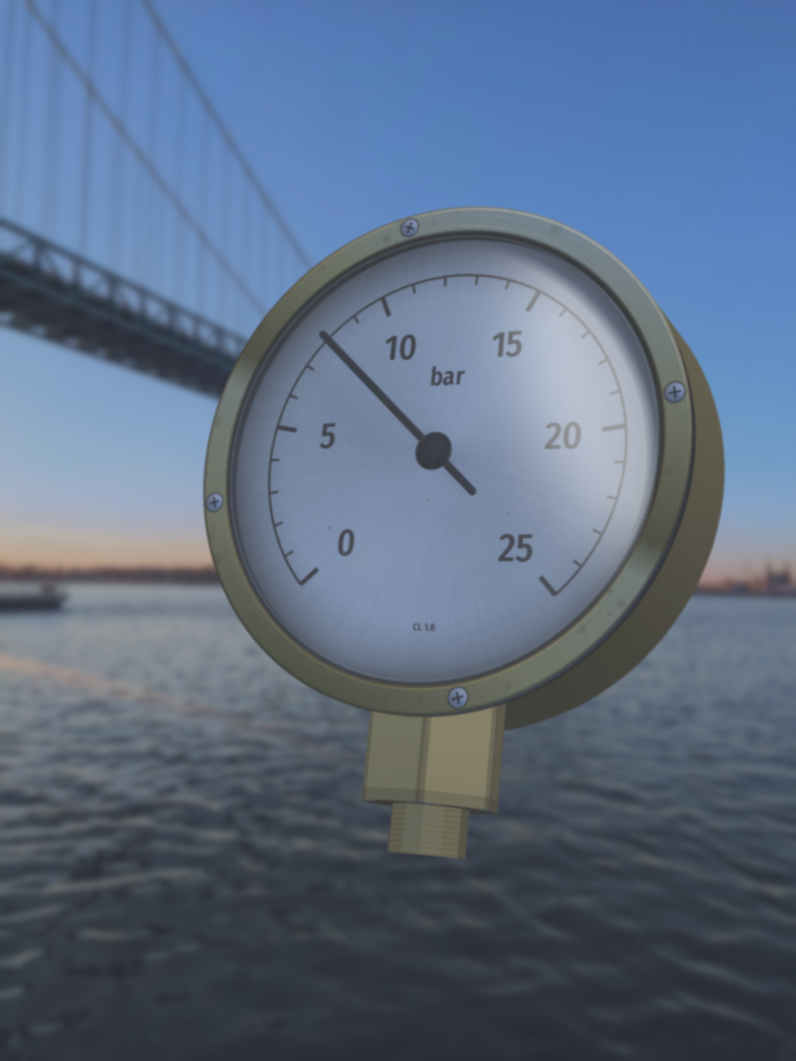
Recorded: {"value": 8, "unit": "bar"}
